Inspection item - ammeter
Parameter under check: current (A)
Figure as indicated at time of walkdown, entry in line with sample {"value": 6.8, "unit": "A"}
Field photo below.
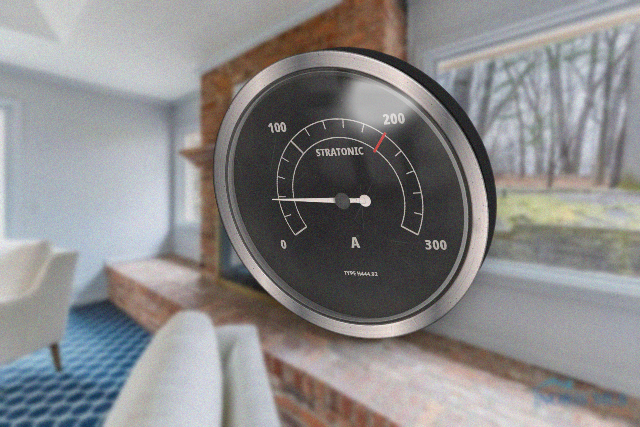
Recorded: {"value": 40, "unit": "A"}
